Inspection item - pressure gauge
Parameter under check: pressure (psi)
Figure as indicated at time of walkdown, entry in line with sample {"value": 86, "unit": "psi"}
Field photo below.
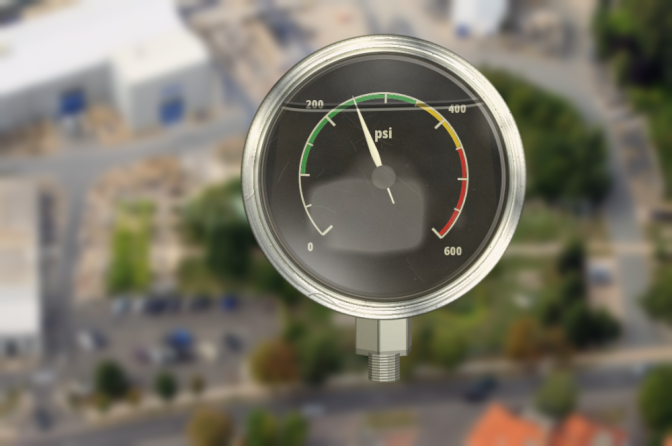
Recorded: {"value": 250, "unit": "psi"}
